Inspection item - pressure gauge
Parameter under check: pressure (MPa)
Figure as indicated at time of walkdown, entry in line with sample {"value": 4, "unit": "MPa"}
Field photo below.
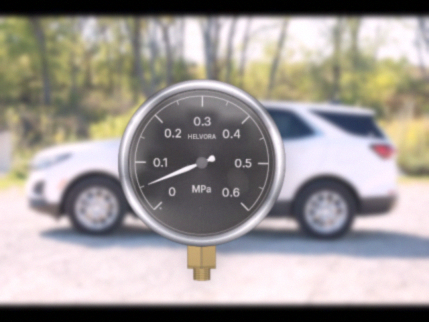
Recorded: {"value": 0.05, "unit": "MPa"}
